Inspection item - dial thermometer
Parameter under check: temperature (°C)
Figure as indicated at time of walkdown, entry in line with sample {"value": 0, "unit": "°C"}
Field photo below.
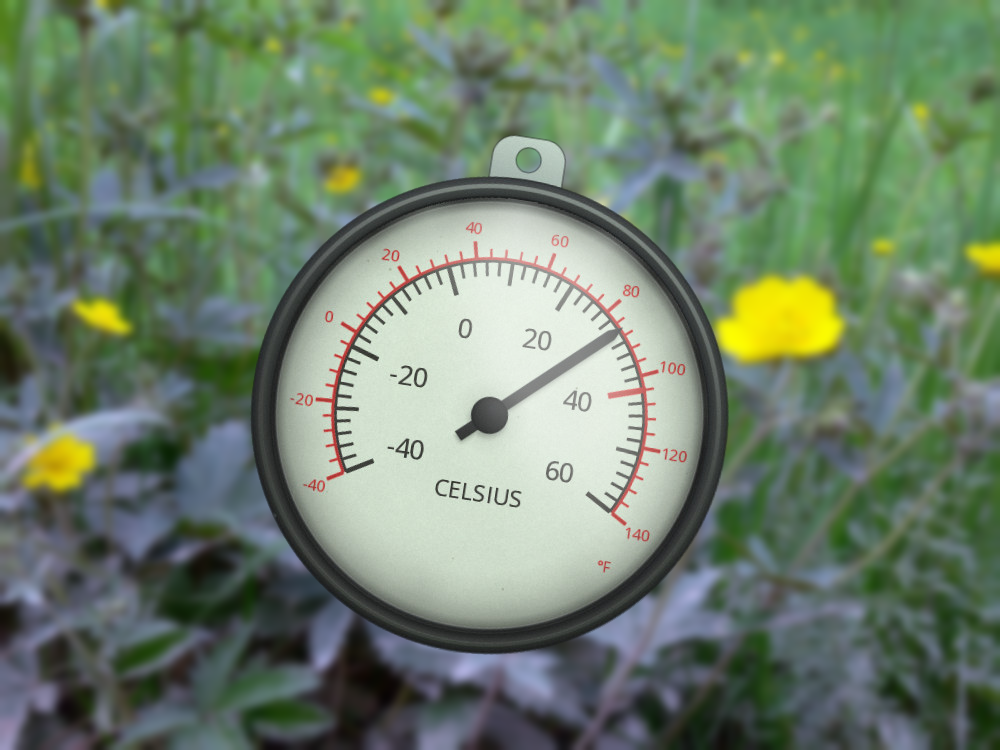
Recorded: {"value": 30, "unit": "°C"}
